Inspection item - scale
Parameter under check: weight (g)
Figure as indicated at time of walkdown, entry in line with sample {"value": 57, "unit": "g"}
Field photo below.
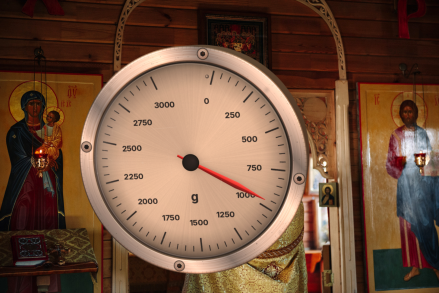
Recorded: {"value": 950, "unit": "g"}
